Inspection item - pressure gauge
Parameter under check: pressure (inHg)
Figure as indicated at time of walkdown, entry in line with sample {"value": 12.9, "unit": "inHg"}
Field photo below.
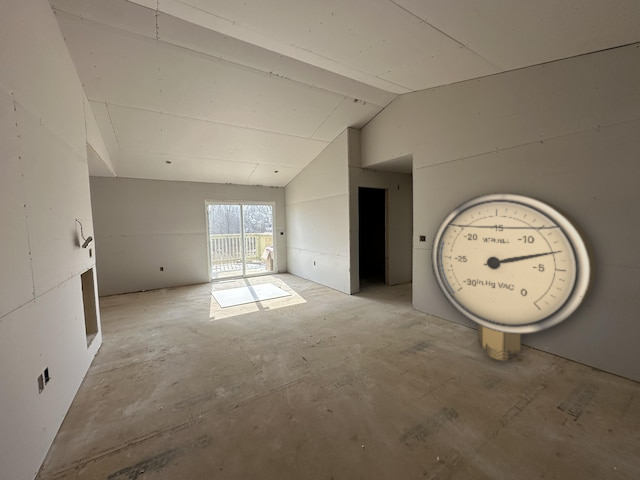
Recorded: {"value": -7, "unit": "inHg"}
